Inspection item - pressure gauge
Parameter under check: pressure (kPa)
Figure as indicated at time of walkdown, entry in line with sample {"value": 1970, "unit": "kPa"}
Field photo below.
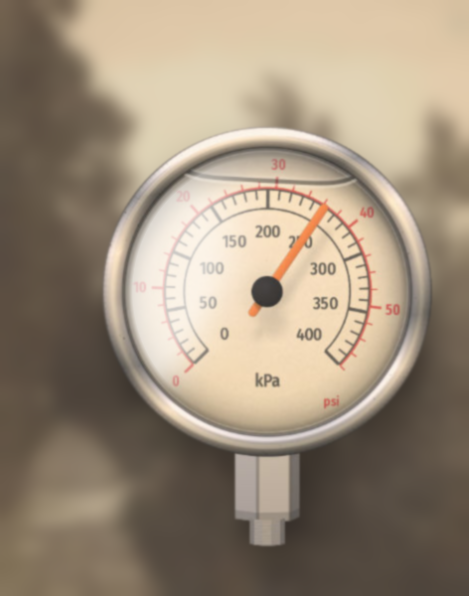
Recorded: {"value": 250, "unit": "kPa"}
